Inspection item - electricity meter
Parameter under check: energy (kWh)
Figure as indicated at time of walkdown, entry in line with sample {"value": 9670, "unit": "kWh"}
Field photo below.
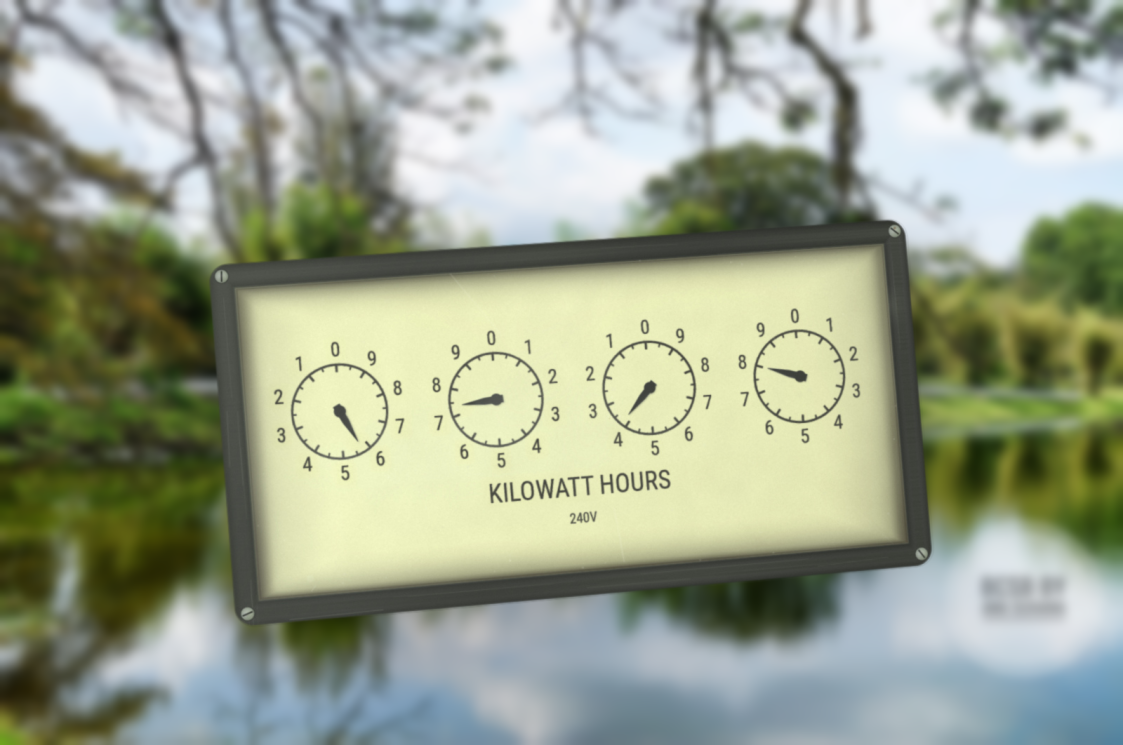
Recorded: {"value": 5738, "unit": "kWh"}
